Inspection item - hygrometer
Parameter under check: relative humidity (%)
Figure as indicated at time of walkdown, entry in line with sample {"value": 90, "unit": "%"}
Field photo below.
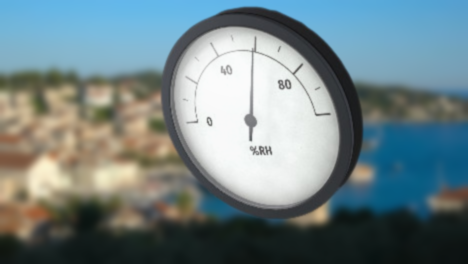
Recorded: {"value": 60, "unit": "%"}
